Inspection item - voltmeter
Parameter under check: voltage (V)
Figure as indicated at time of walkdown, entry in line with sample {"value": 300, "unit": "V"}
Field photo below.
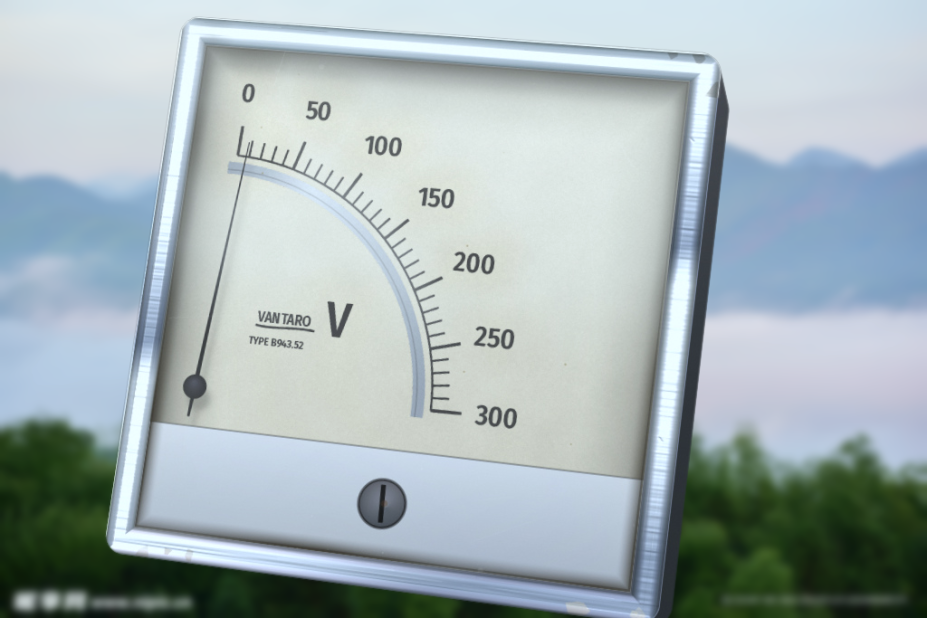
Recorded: {"value": 10, "unit": "V"}
